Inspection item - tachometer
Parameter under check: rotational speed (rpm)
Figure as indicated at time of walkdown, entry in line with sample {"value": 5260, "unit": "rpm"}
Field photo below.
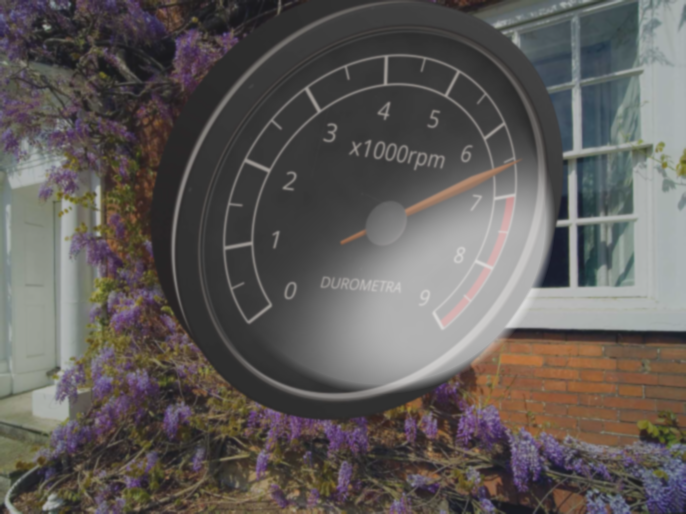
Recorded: {"value": 6500, "unit": "rpm"}
